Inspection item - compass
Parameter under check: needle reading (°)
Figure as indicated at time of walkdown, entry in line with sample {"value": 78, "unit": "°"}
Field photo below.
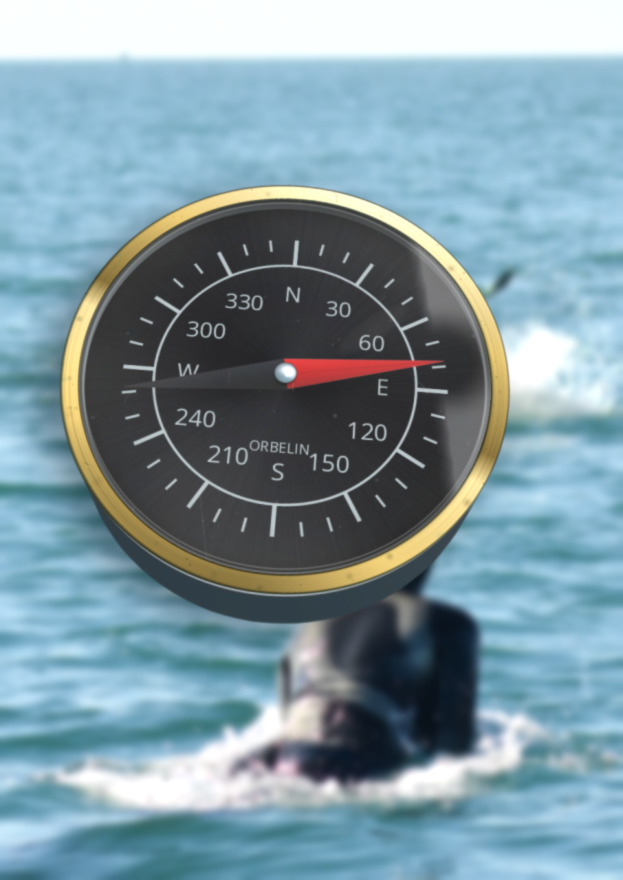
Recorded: {"value": 80, "unit": "°"}
